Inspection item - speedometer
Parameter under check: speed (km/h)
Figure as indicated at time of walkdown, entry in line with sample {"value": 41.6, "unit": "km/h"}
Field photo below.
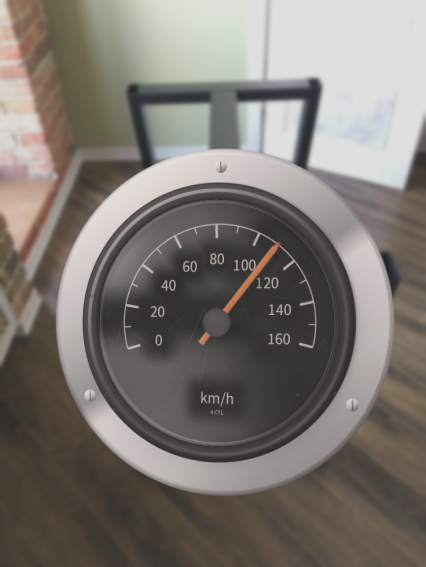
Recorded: {"value": 110, "unit": "km/h"}
